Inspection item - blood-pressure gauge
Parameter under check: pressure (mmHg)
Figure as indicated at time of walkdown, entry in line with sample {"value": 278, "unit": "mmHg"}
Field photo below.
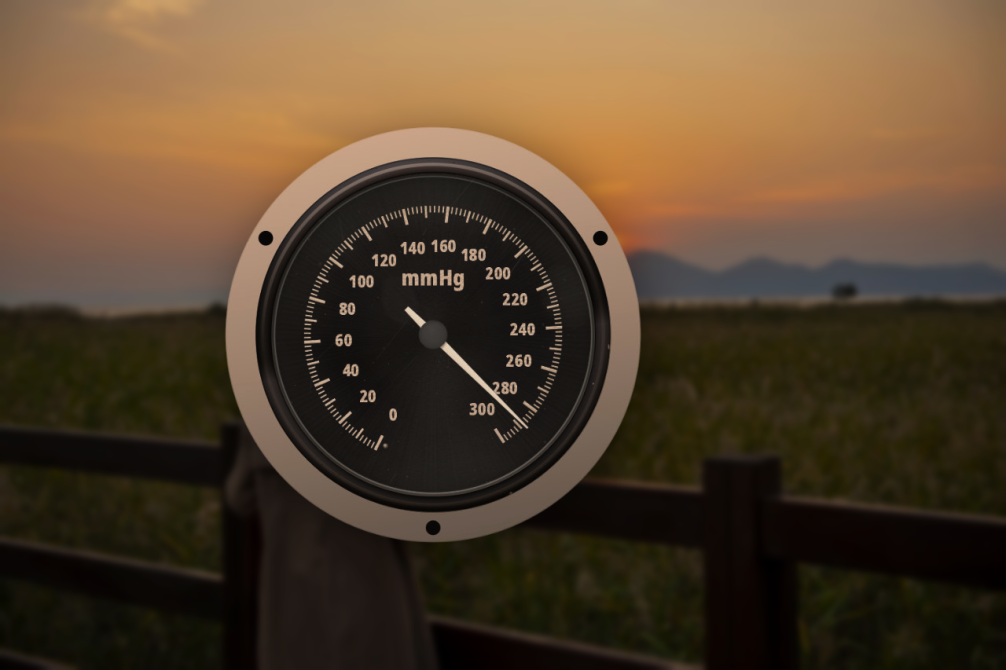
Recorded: {"value": 288, "unit": "mmHg"}
